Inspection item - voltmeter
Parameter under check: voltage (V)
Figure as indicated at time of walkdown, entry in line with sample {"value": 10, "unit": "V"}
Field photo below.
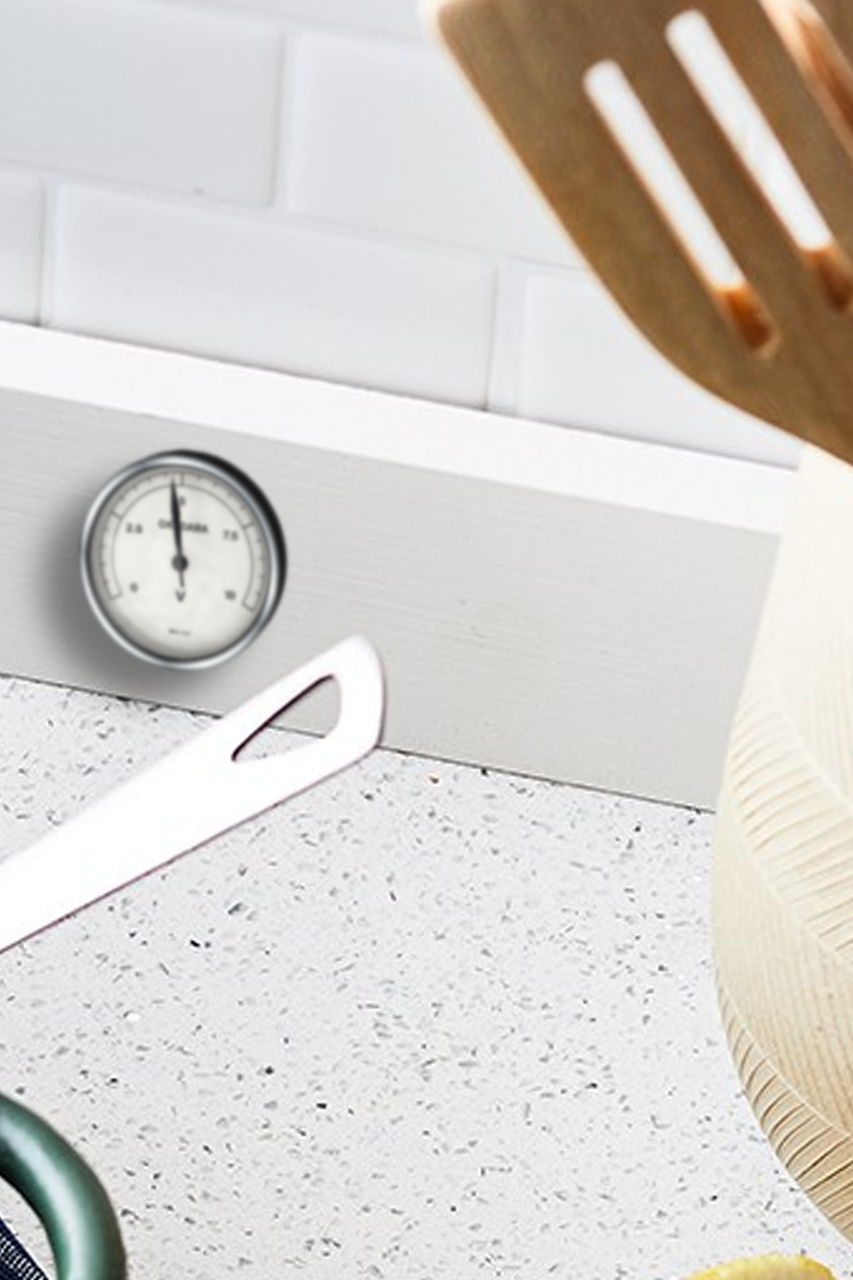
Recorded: {"value": 4.75, "unit": "V"}
